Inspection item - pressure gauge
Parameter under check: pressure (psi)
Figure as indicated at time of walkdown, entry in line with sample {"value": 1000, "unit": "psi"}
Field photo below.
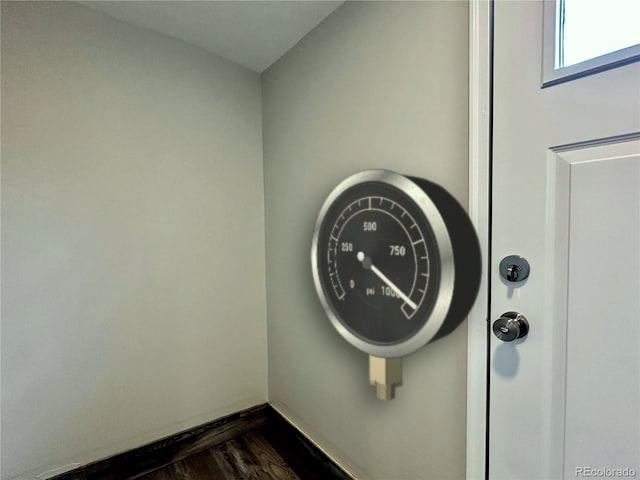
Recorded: {"value": 950, "unit": "psi"}
